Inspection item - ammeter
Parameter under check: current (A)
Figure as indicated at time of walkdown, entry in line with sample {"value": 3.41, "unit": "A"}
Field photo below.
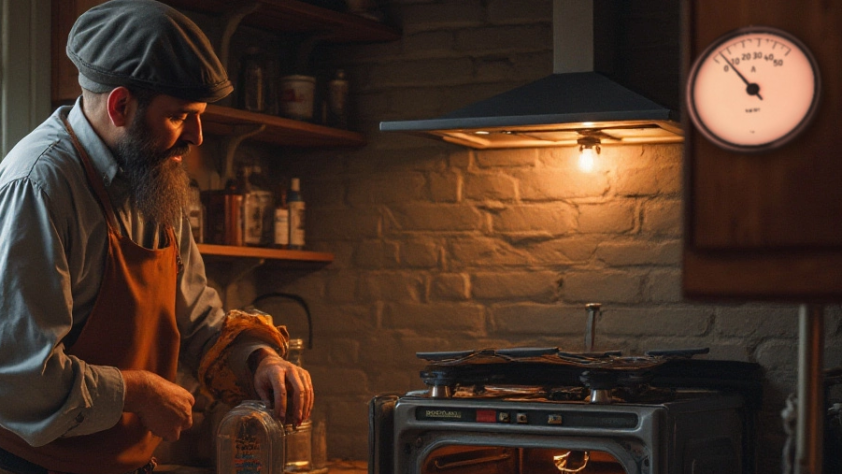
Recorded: {"value": 5, "unit": "A"}
